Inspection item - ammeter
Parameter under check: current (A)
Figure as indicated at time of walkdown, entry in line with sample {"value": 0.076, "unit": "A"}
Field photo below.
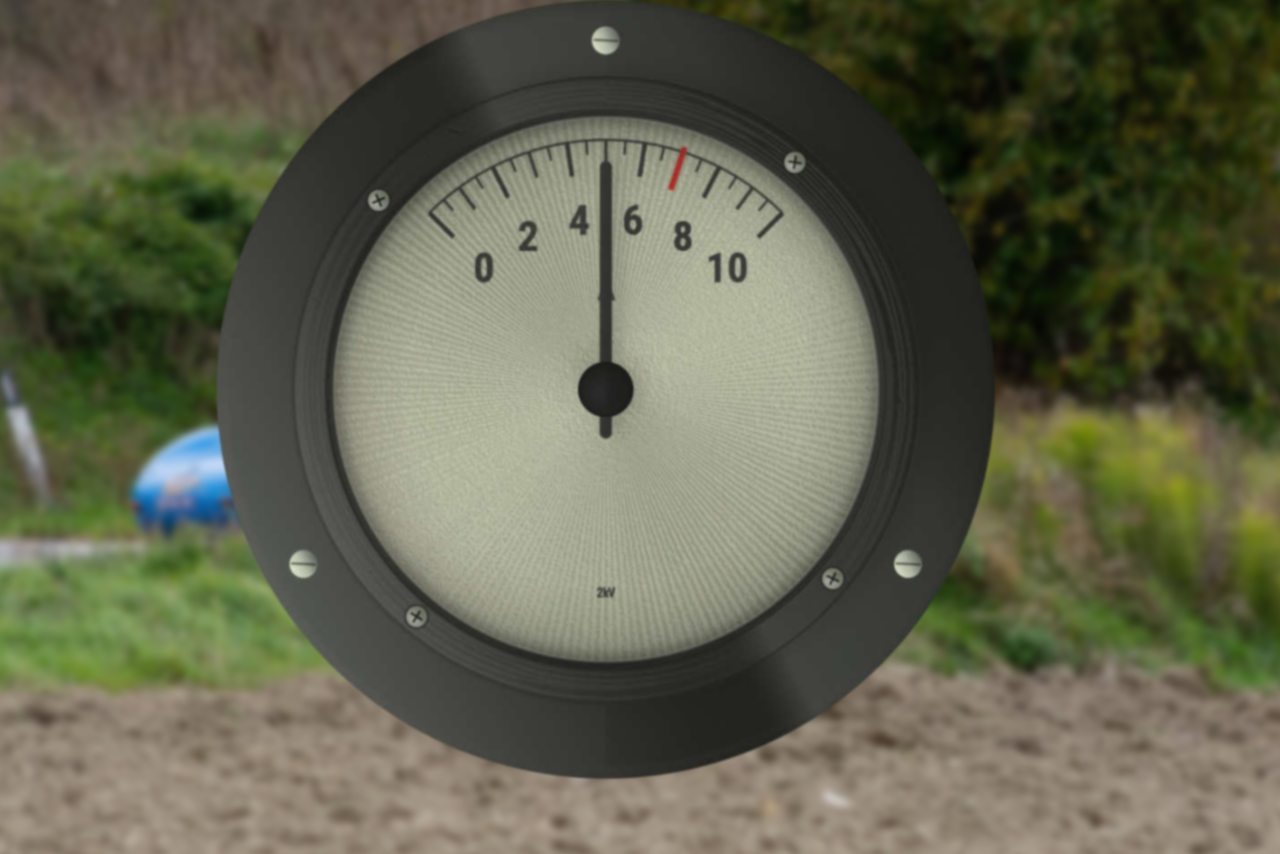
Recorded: {"value": 5, "unit": "A"}
